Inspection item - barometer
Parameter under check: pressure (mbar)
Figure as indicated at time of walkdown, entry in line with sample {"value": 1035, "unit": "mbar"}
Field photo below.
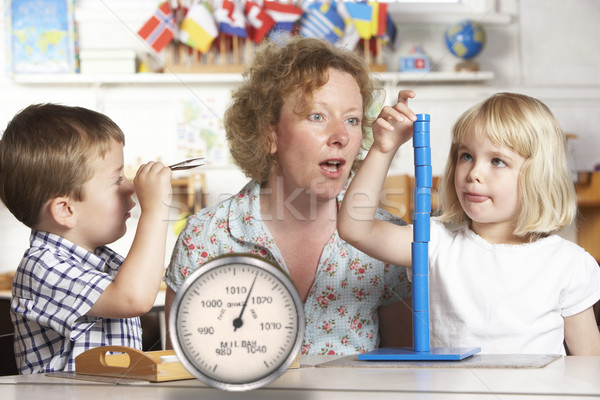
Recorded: {"value": 1015, "unit": "mbar"}
